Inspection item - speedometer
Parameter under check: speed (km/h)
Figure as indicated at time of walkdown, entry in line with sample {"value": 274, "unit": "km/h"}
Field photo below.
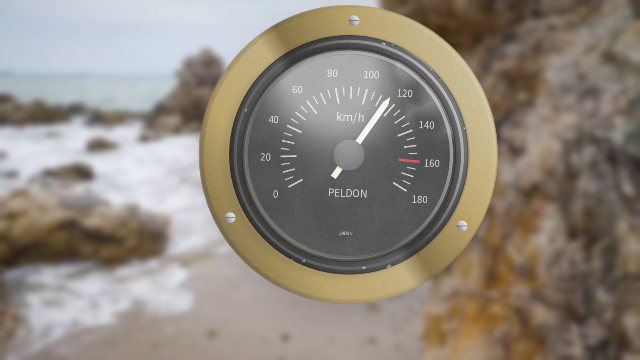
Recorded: {"value": 115, "unit": "km/h"}
